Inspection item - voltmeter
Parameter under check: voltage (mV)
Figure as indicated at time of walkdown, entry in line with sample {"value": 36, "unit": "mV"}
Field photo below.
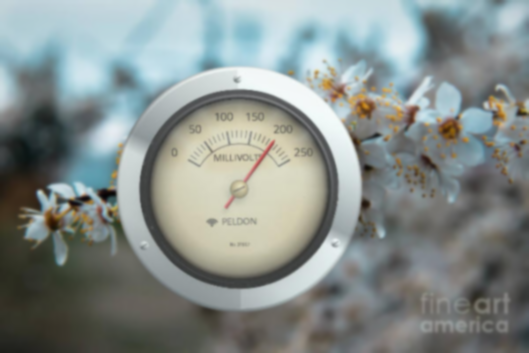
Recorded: {"value": 200, "unit": "mV"}
